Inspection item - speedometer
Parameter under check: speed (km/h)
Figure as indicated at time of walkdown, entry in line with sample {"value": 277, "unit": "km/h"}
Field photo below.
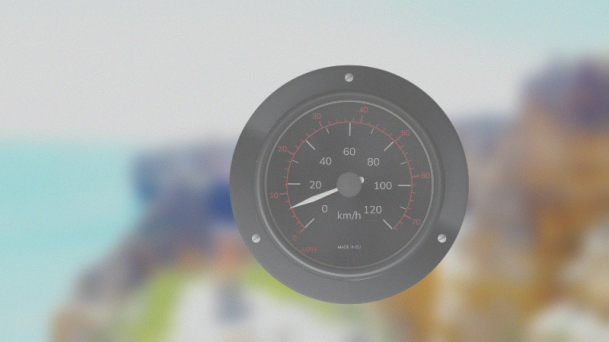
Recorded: {"value": 10, "unit": "km/h"}
